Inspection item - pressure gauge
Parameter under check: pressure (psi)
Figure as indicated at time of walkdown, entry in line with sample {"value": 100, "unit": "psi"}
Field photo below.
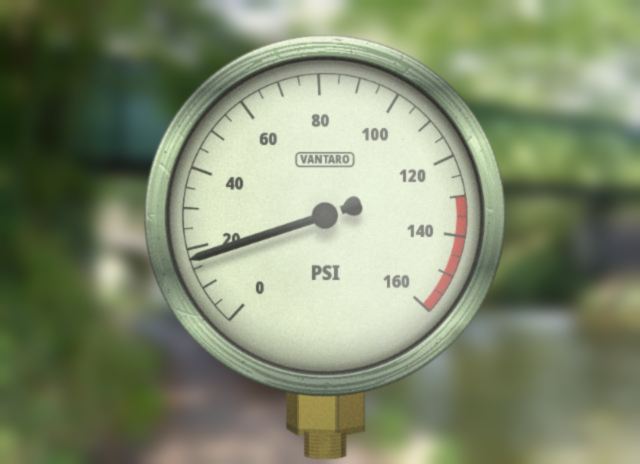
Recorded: {"value": 17.5, "unit": "psi"}
